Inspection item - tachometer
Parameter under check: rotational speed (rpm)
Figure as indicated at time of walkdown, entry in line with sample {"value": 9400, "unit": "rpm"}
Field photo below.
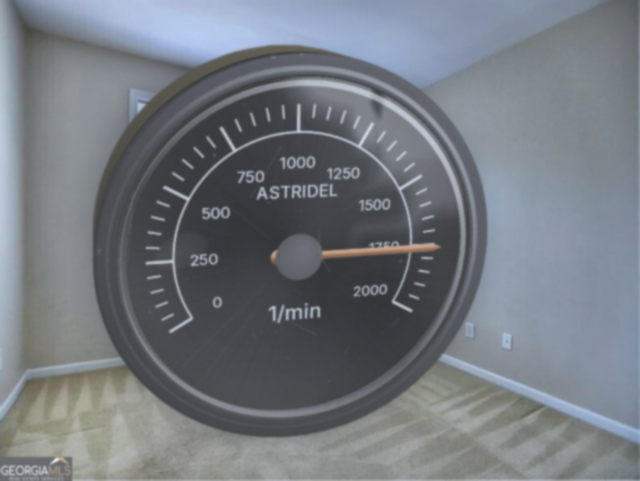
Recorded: {"value": 1750, "unit": "rpm"}
